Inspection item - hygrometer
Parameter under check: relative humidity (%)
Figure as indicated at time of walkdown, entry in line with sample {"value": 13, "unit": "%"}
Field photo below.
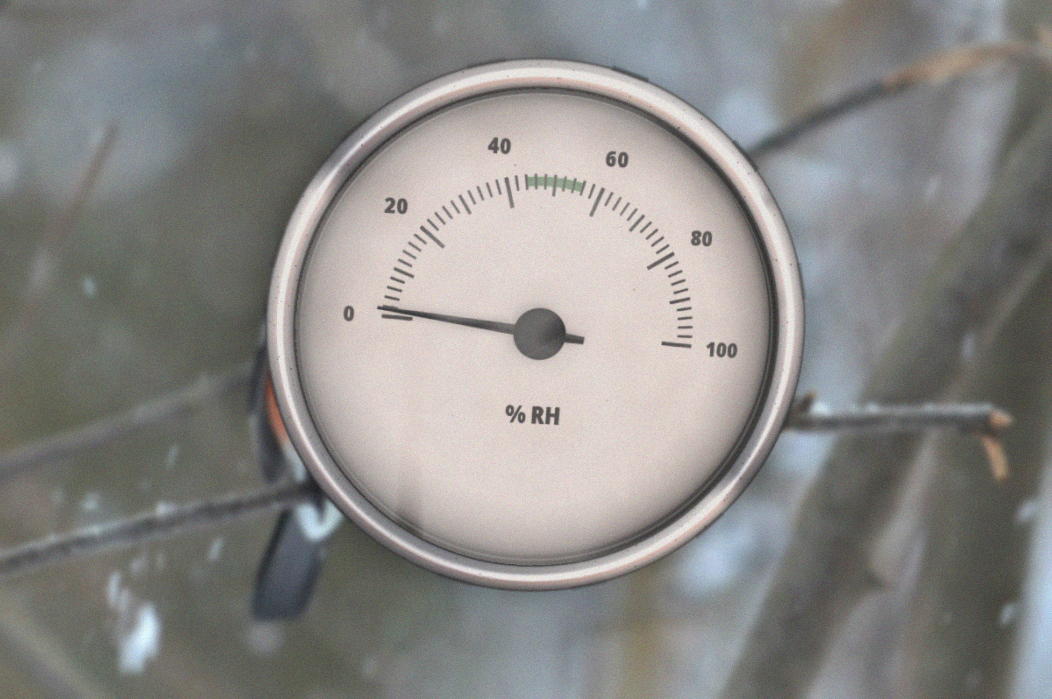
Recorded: {"value": 2, "unit": "%"}
